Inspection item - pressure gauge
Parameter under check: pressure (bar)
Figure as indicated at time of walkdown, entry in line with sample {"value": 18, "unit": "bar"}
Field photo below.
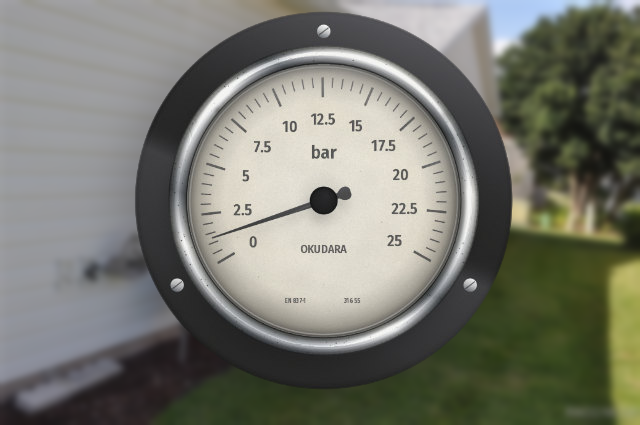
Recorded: {"value": 1.25, "unit": "bar"}
